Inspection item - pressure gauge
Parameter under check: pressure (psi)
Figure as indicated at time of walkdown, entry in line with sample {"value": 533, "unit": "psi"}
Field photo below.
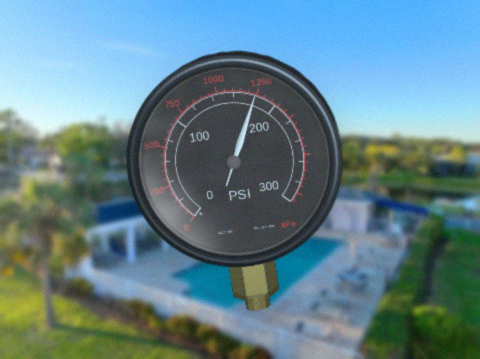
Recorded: {"value": 180, "unit": "psi"}
